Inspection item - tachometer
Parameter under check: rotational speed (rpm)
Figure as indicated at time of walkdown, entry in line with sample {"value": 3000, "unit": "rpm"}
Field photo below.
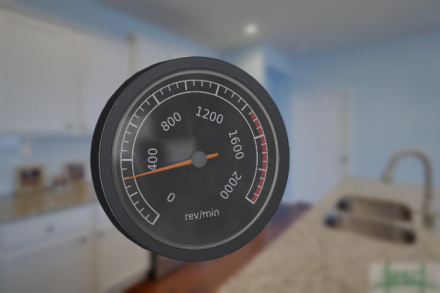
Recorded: {"value": 300, "unit": "rpm"}
